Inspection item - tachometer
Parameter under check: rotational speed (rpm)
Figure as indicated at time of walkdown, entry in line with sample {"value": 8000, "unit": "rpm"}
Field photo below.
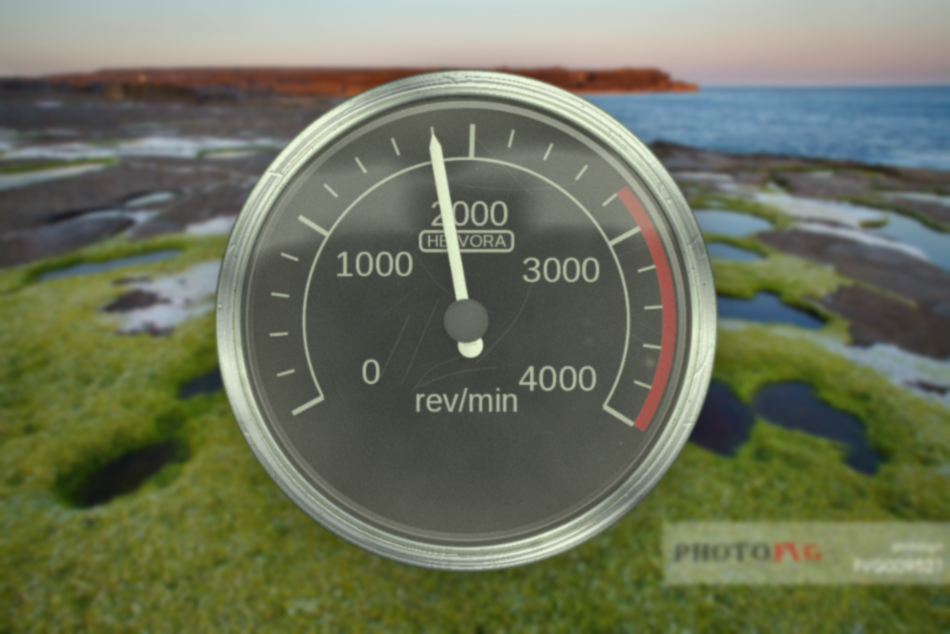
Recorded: {"value": 1800, "unit": "rpm"}
